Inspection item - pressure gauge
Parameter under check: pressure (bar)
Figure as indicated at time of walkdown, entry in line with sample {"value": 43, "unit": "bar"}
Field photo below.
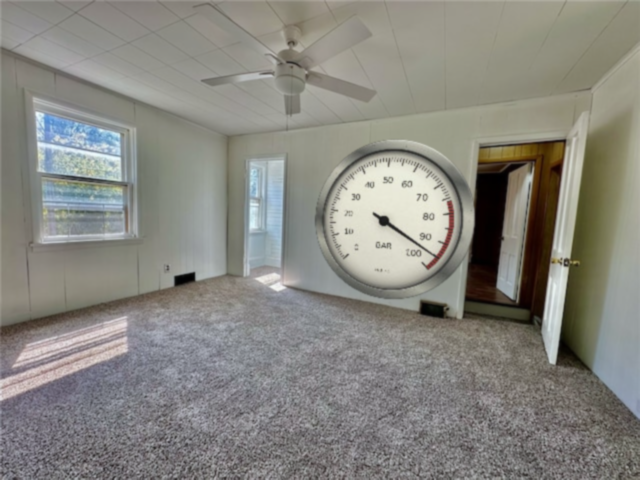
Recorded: {"value": 95, "unit": "bar"}
